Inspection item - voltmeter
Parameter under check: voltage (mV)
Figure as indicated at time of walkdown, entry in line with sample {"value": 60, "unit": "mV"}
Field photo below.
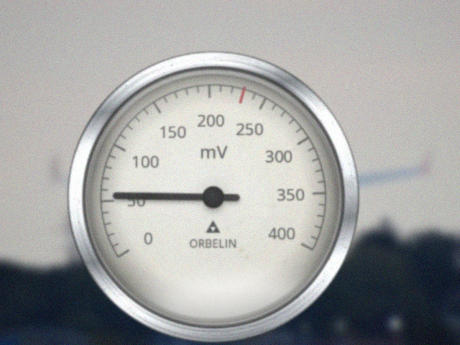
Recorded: {"value": 55, "unit": "mV"}
